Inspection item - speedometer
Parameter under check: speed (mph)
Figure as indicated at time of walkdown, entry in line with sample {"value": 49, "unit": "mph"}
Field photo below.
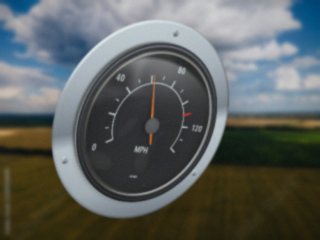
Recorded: {"value": 60, "unit": "mph"}
